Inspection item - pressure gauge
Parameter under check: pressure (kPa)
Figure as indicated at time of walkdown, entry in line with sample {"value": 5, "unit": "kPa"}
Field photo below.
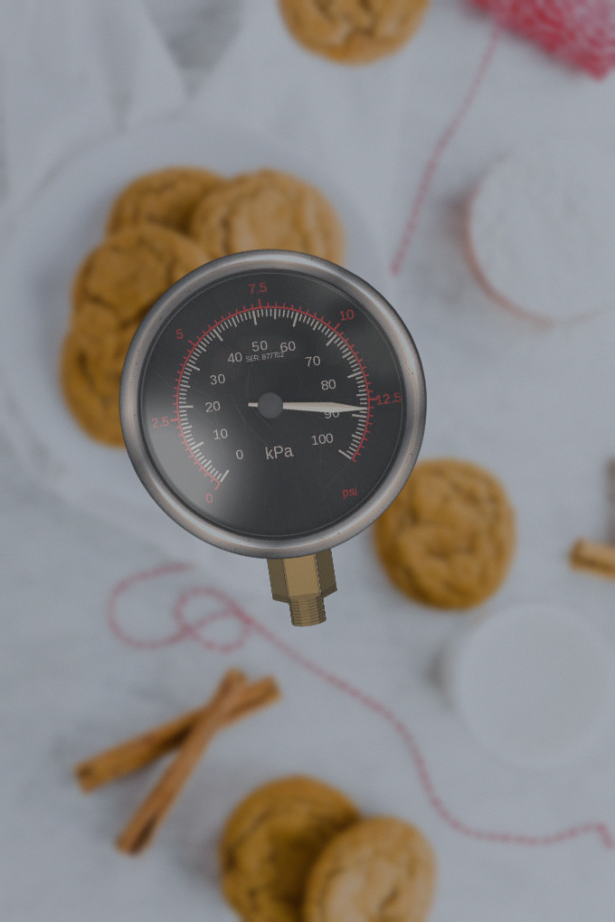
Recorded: {"value": 88, "unit": "kPa"}
